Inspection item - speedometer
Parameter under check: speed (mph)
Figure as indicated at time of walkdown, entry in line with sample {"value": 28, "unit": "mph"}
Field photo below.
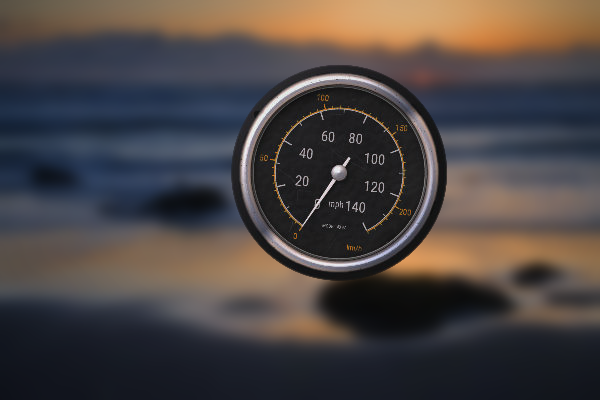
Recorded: {"value": 0, "unit": "mph"}
